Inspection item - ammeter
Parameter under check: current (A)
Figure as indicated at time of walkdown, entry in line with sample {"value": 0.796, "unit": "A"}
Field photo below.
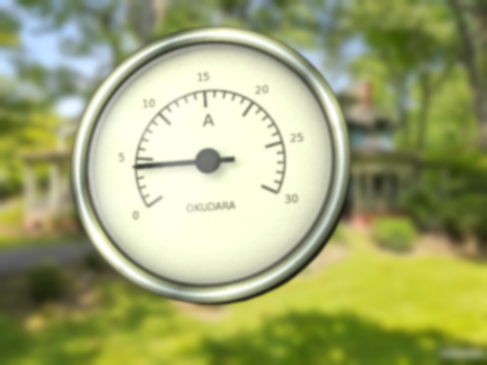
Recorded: {"value": 4, "unit": "A"}
